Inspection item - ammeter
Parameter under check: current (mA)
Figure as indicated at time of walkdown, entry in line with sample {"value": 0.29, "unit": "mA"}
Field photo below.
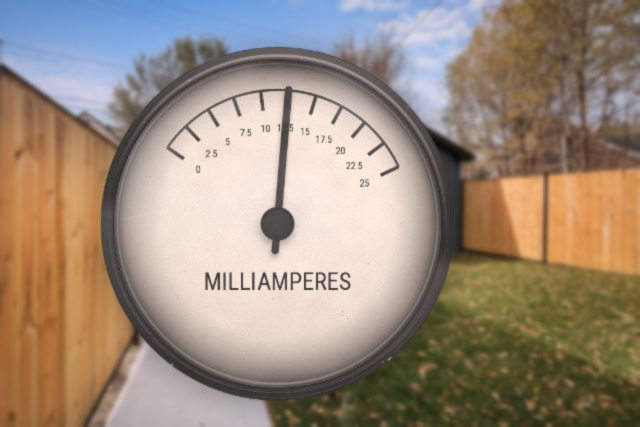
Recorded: {"value": 12.5, "unit": "mA"}
